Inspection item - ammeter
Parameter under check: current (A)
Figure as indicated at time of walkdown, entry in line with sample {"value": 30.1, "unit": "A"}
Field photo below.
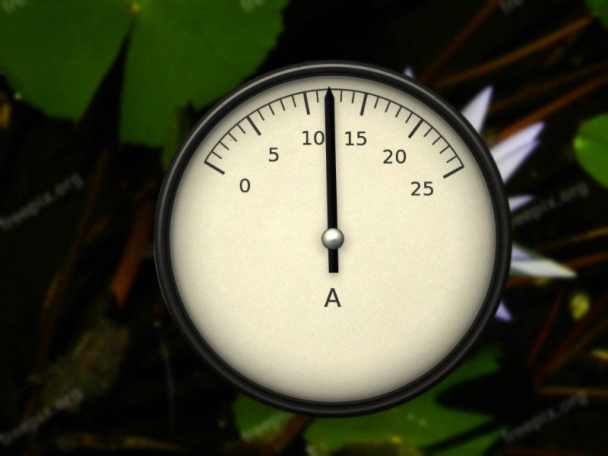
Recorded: {"value": 12, "unit": "A"}
